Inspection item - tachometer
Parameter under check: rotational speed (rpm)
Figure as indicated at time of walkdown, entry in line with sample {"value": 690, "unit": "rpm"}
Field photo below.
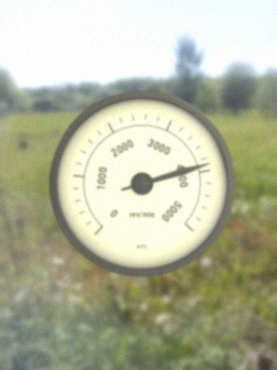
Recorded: {"value": 3900, "unit": "rpm"}
